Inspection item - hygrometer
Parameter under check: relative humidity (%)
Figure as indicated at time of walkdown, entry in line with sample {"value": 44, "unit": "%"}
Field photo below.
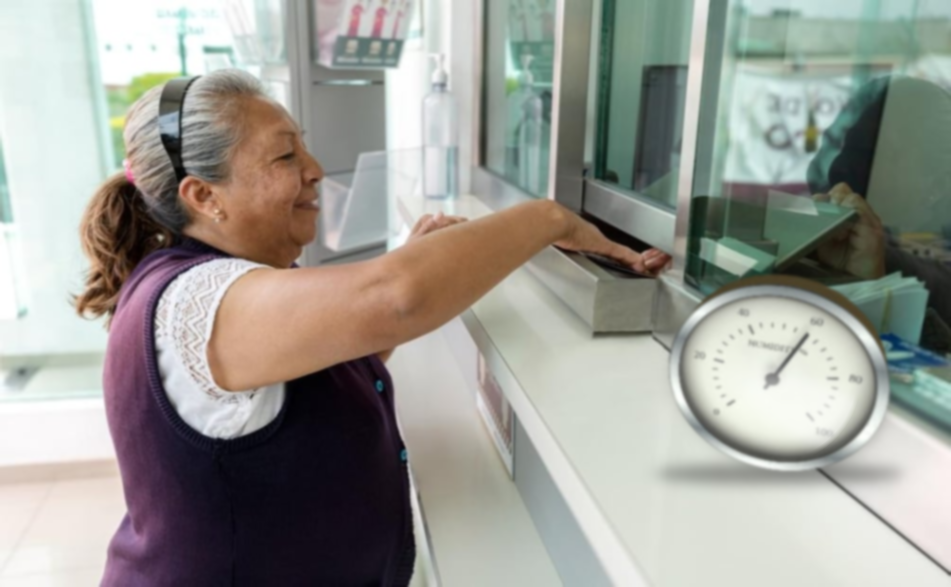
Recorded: {"value": 60, "unit": "%"}
